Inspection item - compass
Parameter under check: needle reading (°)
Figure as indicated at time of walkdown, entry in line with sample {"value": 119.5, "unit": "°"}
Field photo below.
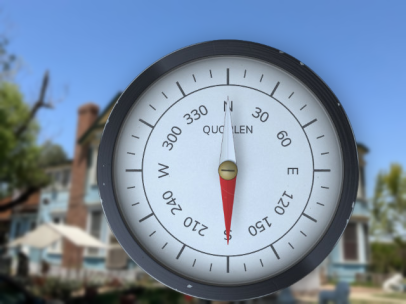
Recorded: {"value": 180, "unit": "°"}
